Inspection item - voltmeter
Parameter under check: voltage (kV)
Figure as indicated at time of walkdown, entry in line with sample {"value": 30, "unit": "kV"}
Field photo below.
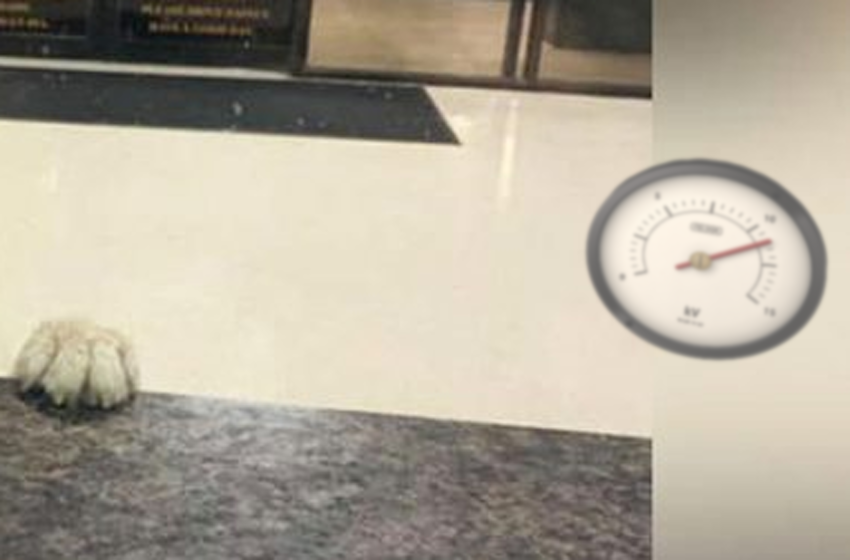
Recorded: {"value": 11, "unit": "kV"}
